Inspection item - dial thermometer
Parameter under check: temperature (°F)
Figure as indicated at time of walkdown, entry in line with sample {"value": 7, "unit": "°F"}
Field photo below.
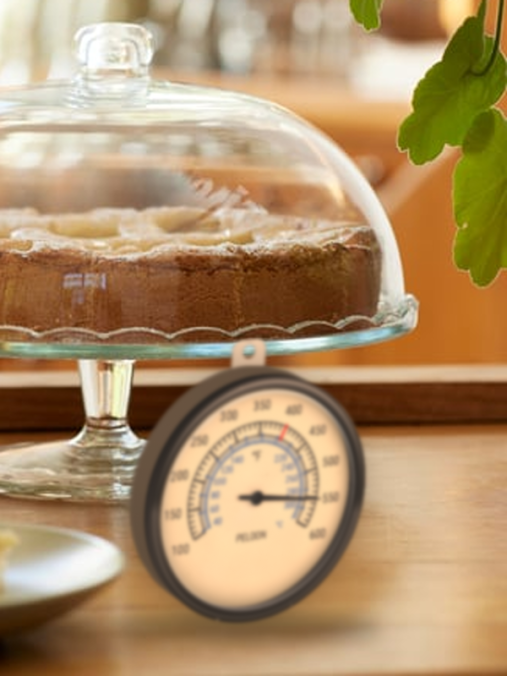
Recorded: {"value": 550, "unit": "°F"}
